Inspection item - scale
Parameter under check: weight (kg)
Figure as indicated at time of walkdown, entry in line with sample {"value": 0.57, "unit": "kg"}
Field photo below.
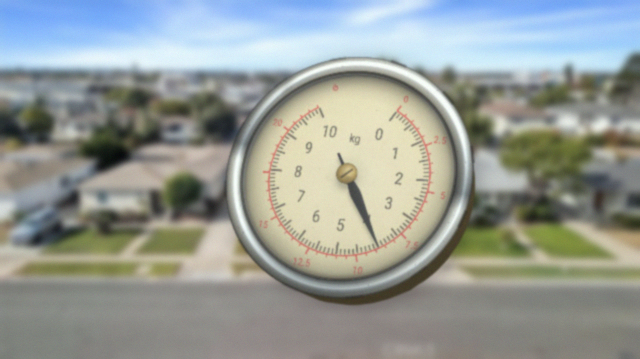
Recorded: {"value": 4, "unit": "kg"}
